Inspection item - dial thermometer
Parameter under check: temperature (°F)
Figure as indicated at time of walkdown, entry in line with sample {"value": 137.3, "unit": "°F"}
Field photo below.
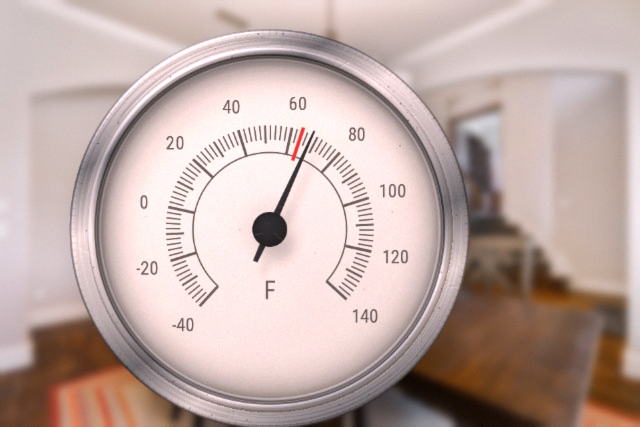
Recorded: {"value": 68, "unit": "°F"}
